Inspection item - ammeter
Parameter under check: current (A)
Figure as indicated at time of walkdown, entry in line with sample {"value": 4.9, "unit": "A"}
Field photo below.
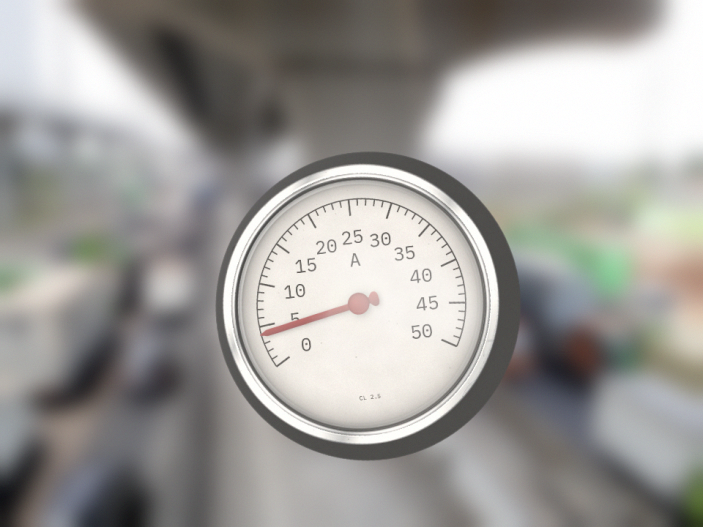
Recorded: {"value": 4, "unit": "A"}
